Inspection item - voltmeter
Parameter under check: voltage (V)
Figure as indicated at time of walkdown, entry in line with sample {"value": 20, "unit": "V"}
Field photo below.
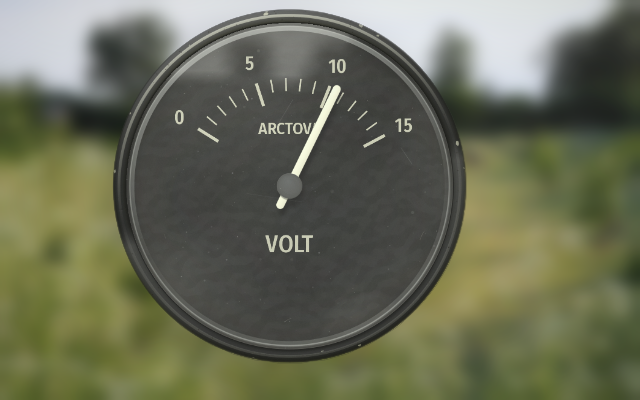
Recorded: {"value": 10.5, "unit": "V"}
